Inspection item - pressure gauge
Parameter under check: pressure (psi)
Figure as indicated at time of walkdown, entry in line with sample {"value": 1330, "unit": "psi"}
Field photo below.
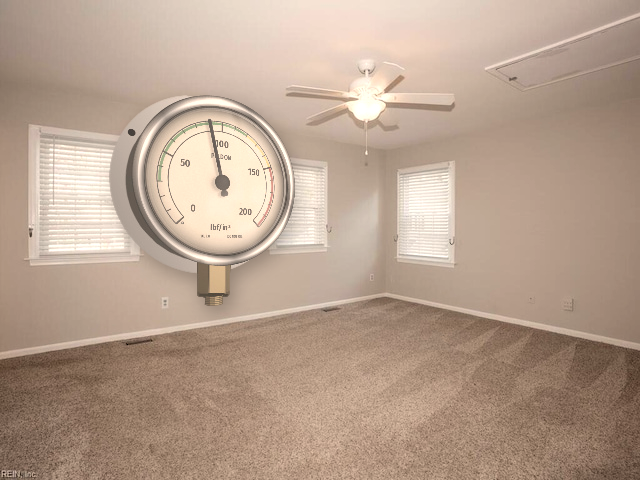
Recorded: {"value": 90, "unit": "psi"}
